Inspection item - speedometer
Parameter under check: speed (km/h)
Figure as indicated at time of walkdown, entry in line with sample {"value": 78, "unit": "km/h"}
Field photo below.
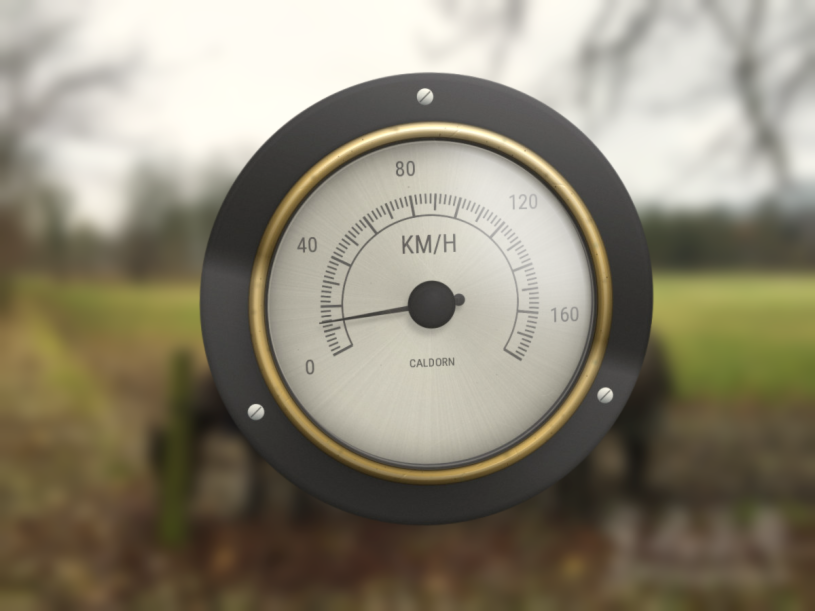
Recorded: {"value": 14, "unit": "km/h"}
